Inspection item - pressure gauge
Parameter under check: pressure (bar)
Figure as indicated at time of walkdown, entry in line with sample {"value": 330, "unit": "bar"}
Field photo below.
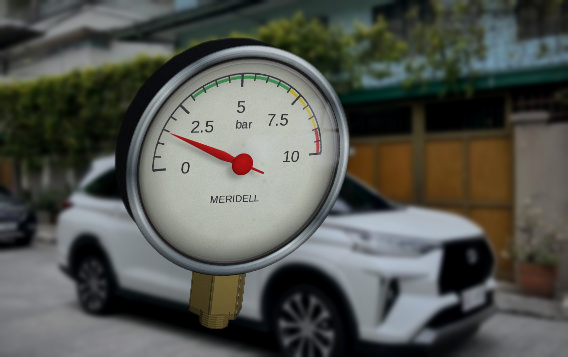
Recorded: {"value": 1.5, "unit": "bar"}
